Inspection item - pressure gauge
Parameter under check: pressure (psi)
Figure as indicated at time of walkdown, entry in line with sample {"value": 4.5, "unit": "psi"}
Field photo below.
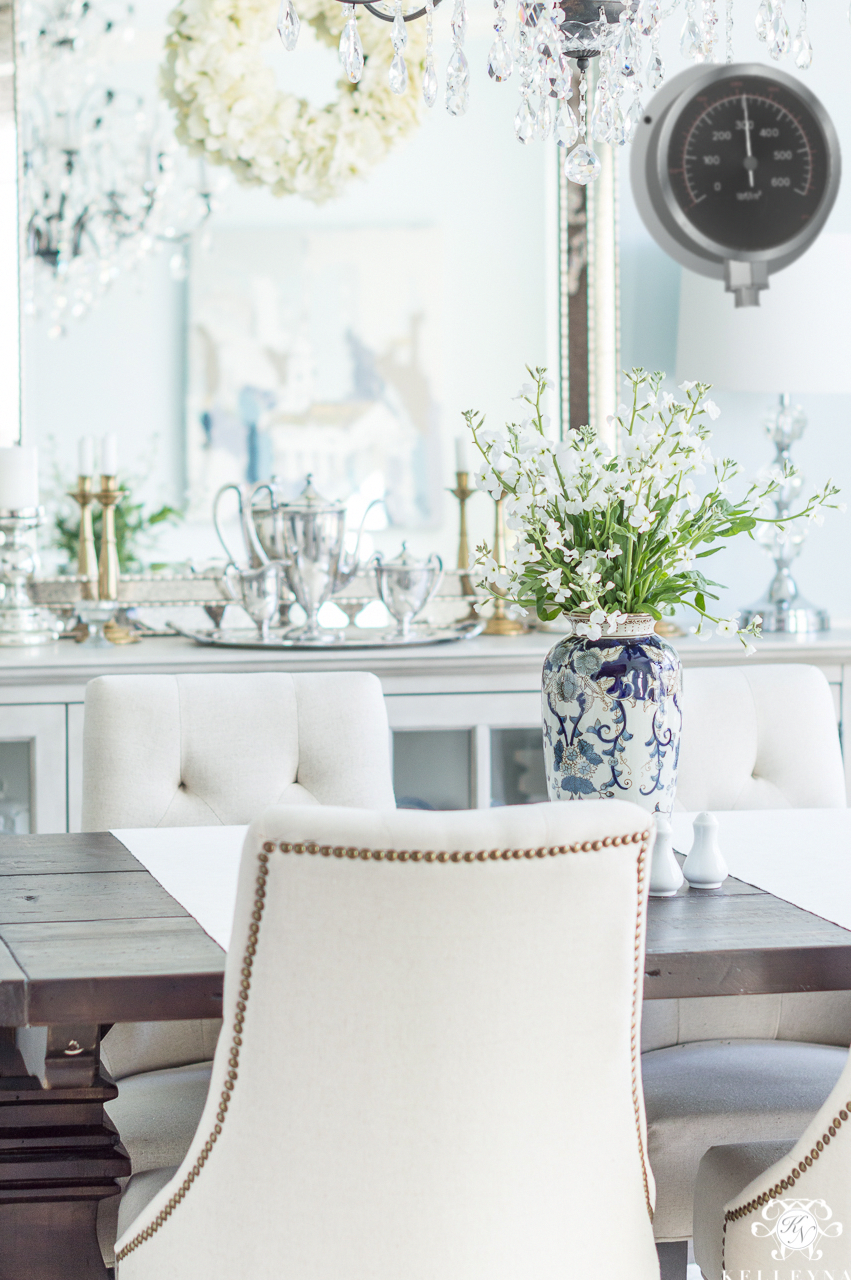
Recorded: {"value": 300, "unit": "psi"}
